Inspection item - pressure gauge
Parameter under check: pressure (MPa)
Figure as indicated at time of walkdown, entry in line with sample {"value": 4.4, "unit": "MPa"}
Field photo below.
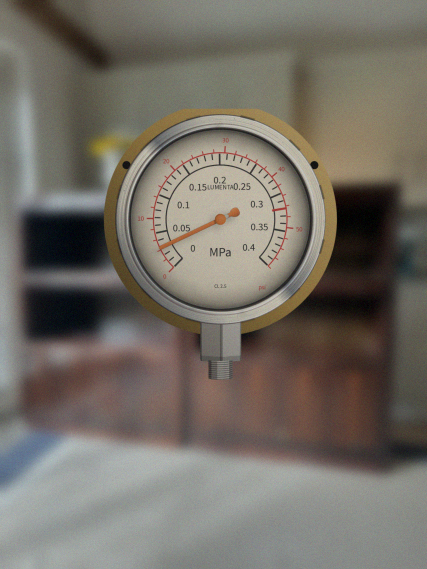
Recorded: {"value": 0.03, "unit": "MPa"}
